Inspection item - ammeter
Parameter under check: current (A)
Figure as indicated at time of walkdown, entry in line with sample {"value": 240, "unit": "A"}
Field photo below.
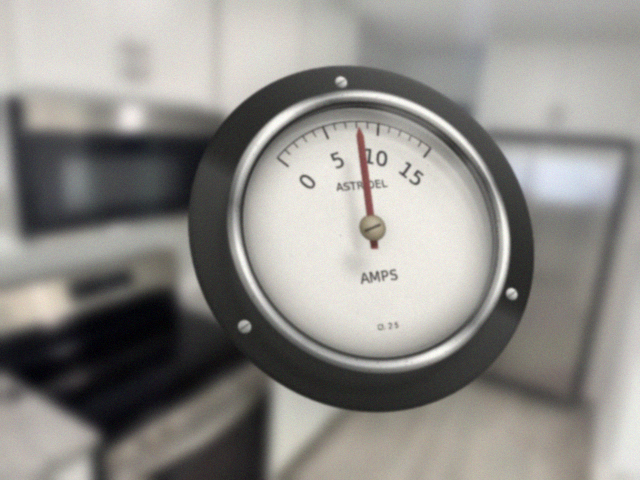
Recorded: {"value": 8, "unit": "A"}
